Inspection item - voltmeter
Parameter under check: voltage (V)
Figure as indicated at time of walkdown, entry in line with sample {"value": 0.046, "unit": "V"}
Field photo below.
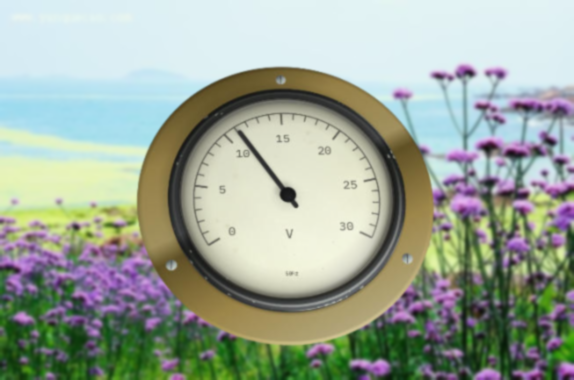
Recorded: {"value": 11, "unit": "V"}
